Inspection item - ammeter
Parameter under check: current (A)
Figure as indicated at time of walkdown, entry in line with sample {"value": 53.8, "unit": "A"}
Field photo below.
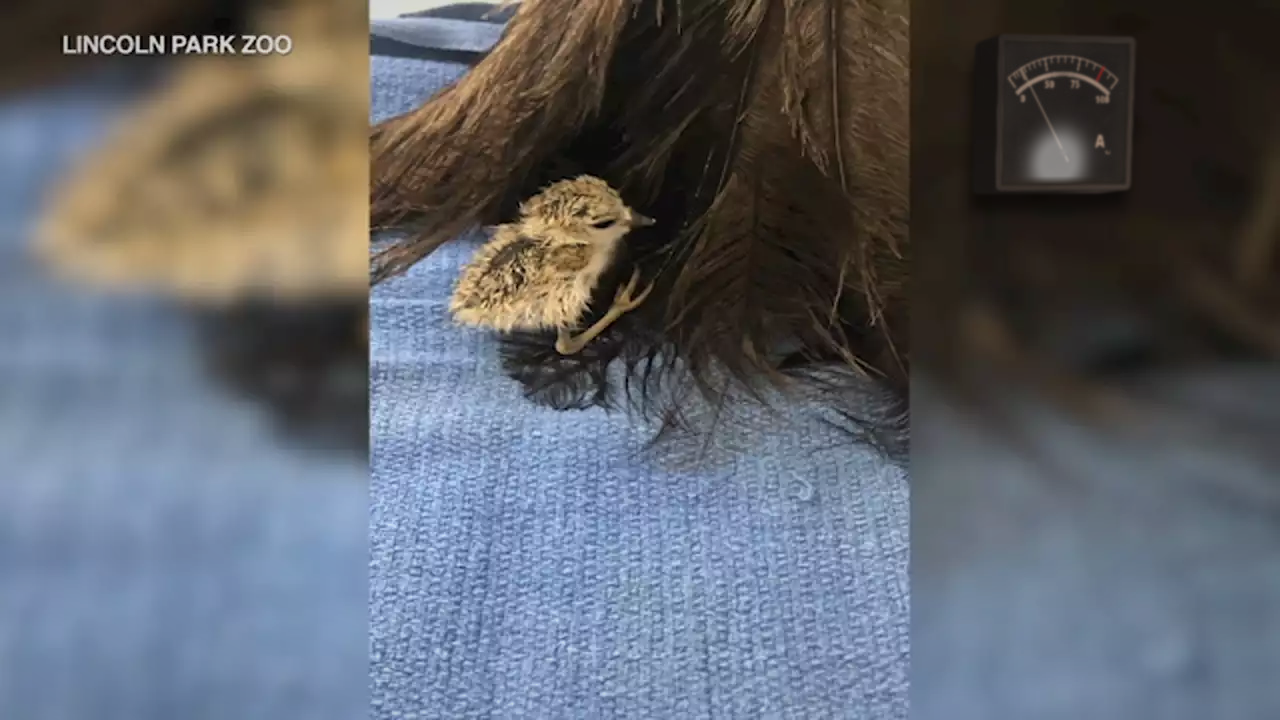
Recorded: {"value": 25, "unit": "A"}
